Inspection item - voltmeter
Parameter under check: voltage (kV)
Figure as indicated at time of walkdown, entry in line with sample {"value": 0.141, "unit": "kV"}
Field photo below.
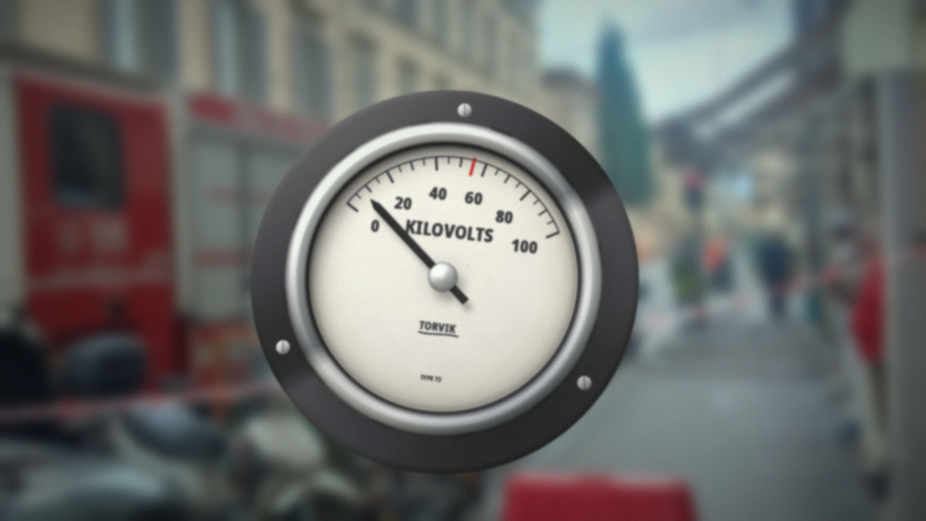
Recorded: {"value": 7.5, "unit": "kV"}
